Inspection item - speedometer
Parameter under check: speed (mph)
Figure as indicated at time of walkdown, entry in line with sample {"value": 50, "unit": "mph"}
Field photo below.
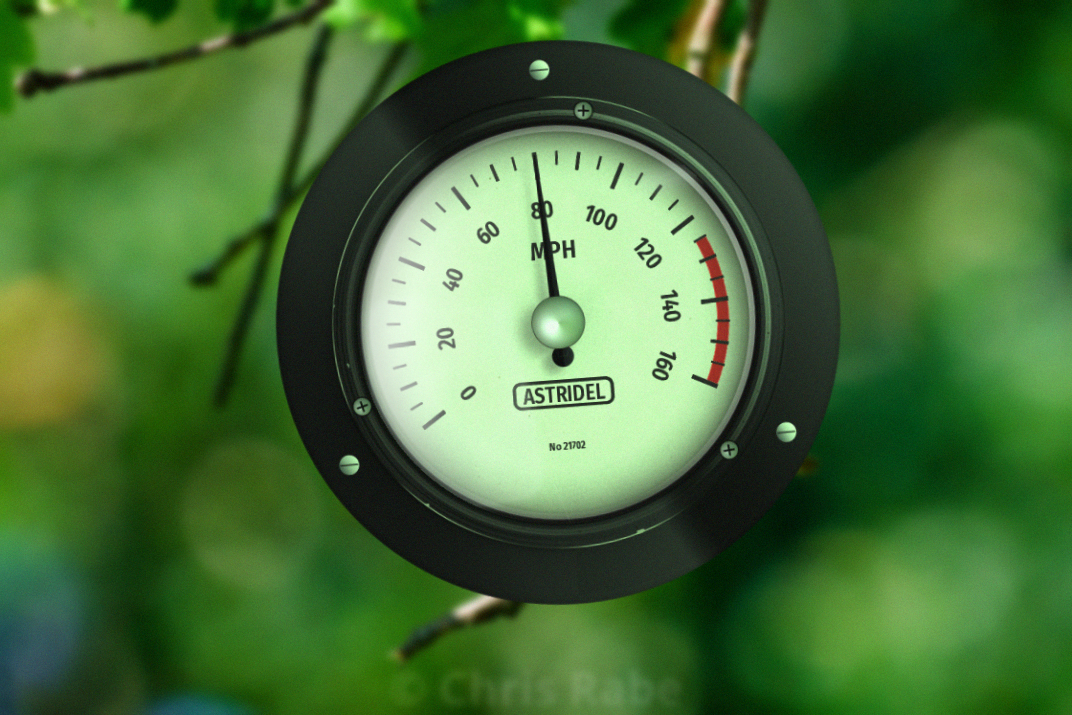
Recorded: {"value": 80, "unit": "mph"}
